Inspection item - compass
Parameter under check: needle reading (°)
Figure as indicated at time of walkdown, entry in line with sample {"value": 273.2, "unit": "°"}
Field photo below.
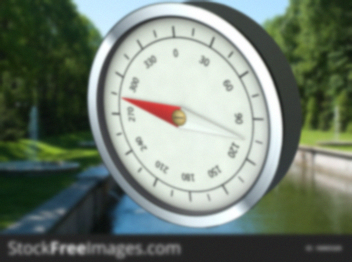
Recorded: {"value": 285, "unit": "°"}
